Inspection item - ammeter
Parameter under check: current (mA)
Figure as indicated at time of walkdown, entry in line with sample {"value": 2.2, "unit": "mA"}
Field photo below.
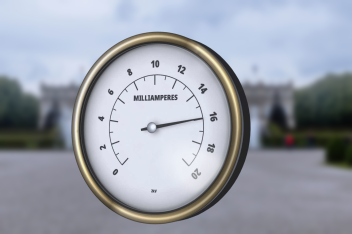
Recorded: {"value": 16, "unit": "mA"}
